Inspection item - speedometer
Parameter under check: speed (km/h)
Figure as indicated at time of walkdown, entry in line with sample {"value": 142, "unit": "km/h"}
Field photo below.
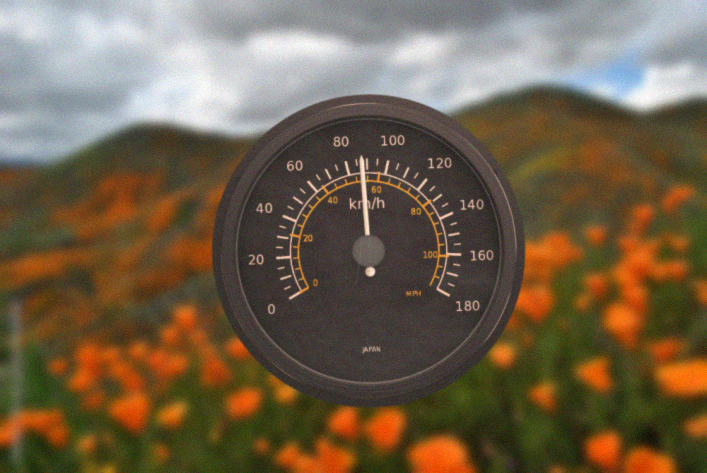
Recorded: {"value": 87.5, "unit": "km/h"}
